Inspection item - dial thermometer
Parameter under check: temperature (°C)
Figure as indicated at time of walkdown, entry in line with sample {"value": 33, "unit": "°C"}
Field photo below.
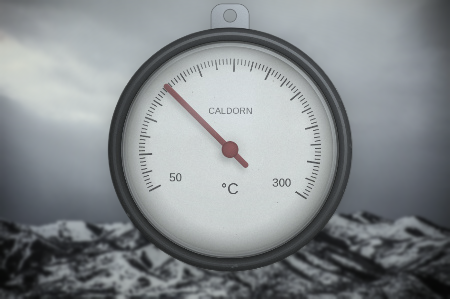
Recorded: {"value": 125, "unit": "°C"}
